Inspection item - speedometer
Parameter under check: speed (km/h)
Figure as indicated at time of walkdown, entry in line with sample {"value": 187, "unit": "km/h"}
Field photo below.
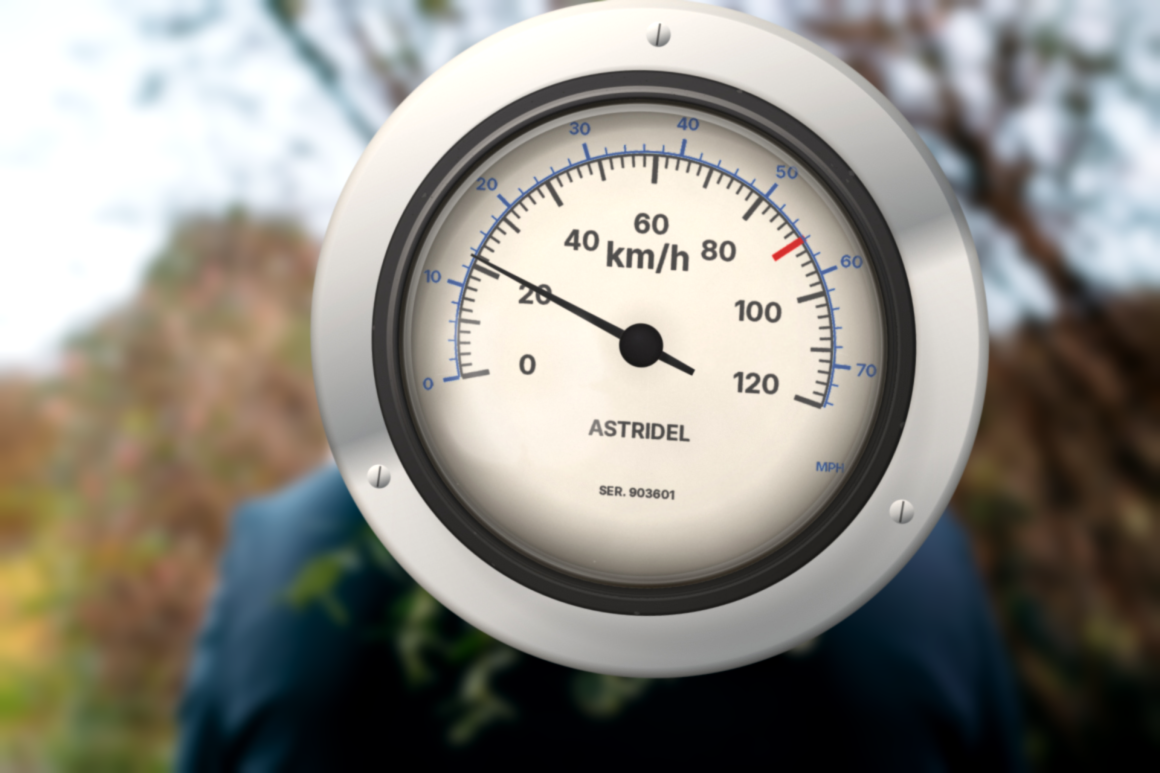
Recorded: {"value": 22, "unit": "km/h"}
